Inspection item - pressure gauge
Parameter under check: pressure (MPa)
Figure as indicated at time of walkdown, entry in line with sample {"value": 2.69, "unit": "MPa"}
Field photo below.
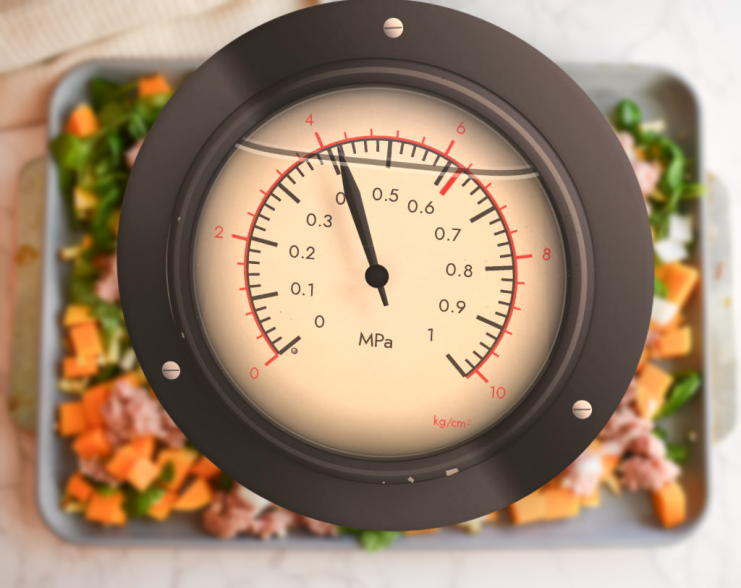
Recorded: {"value": 0.42, "unit": "MPa"}
